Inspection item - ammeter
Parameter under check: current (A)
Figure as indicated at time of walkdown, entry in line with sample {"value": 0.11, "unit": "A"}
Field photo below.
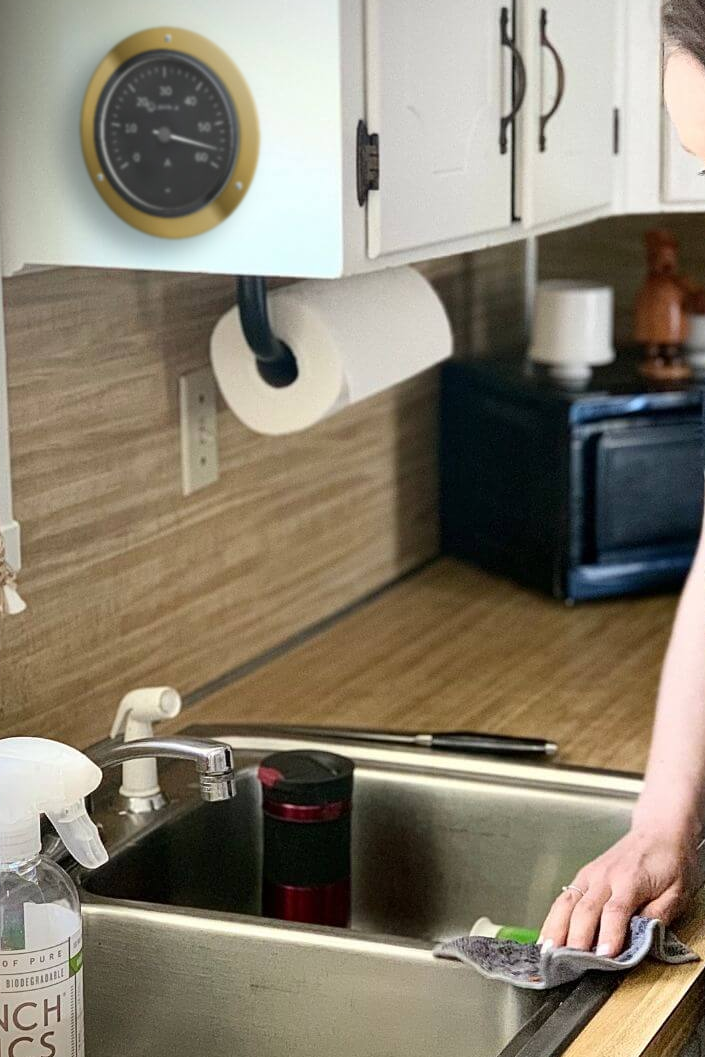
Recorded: {"value": 56, "unit": "A"}
